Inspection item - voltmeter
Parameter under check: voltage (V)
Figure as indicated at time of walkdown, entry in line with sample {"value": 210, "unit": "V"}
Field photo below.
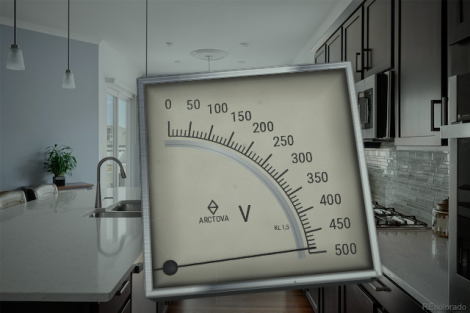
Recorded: {"value": 490, "unit": "V"}
